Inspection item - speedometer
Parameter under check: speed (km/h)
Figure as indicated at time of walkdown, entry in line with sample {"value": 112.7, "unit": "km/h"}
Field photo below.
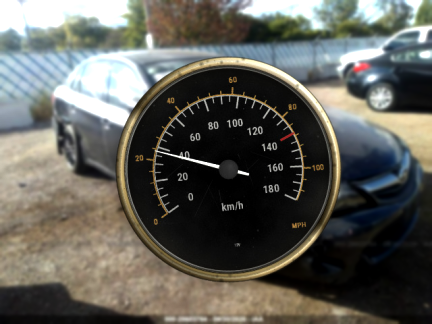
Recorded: {"value": 37.5, "unit": "km/h"}
